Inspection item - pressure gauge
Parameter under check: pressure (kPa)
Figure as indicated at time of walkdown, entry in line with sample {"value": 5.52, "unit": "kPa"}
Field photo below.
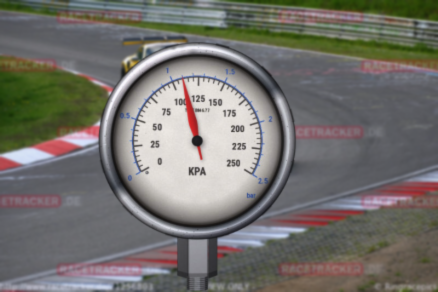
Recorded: {"value": 110, "unit": "kPa"}
